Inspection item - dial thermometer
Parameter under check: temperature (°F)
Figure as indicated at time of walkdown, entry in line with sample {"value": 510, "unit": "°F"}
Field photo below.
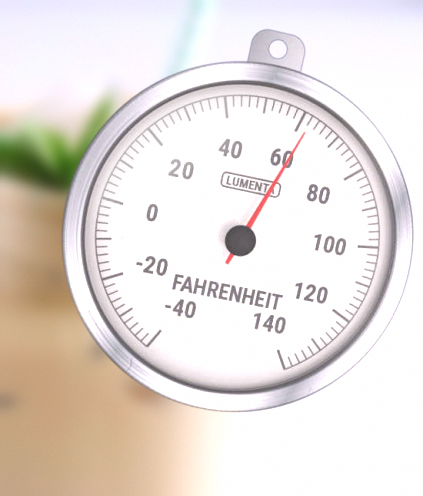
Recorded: {"value": 62, "unit": "°F"}
